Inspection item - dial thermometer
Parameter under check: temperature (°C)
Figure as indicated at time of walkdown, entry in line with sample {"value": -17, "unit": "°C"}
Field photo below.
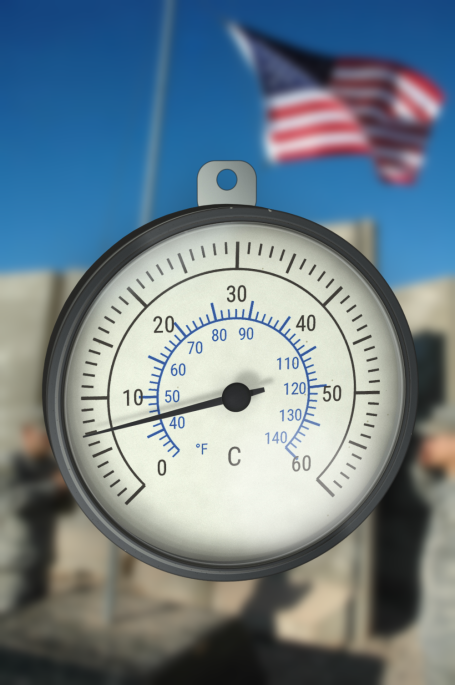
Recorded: {"value": 7, "unit": "°C"}
